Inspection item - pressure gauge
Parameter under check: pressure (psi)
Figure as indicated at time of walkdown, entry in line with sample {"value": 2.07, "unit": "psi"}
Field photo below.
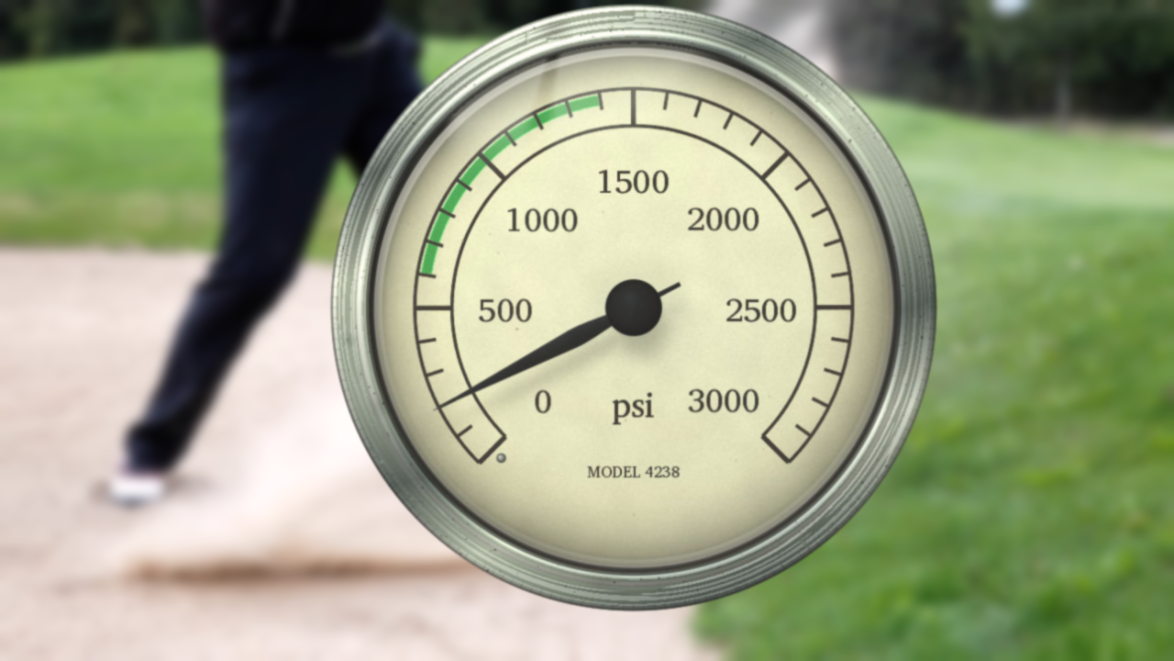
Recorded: {"value": 200, "unit": "psi"}
